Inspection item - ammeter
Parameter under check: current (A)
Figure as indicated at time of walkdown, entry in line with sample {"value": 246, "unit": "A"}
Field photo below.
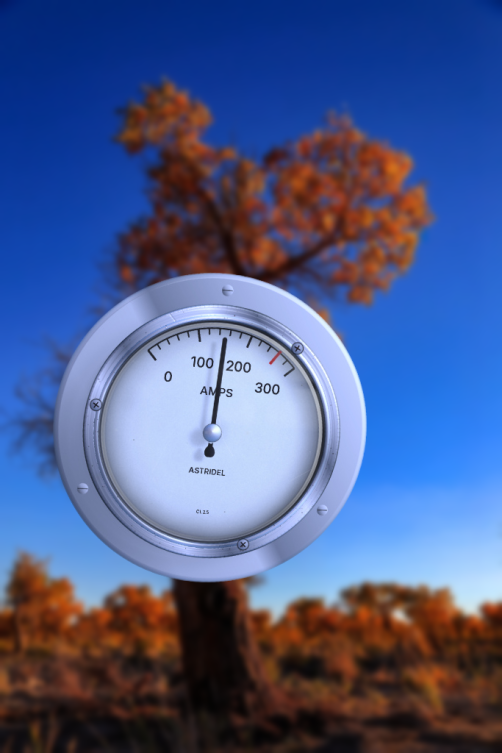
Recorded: {"value": 150, "unit": "A"}
